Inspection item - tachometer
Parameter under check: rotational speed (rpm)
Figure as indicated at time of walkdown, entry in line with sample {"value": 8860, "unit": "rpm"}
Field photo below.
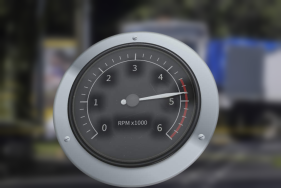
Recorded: {"value": 4800, "unit": "rpm"}
